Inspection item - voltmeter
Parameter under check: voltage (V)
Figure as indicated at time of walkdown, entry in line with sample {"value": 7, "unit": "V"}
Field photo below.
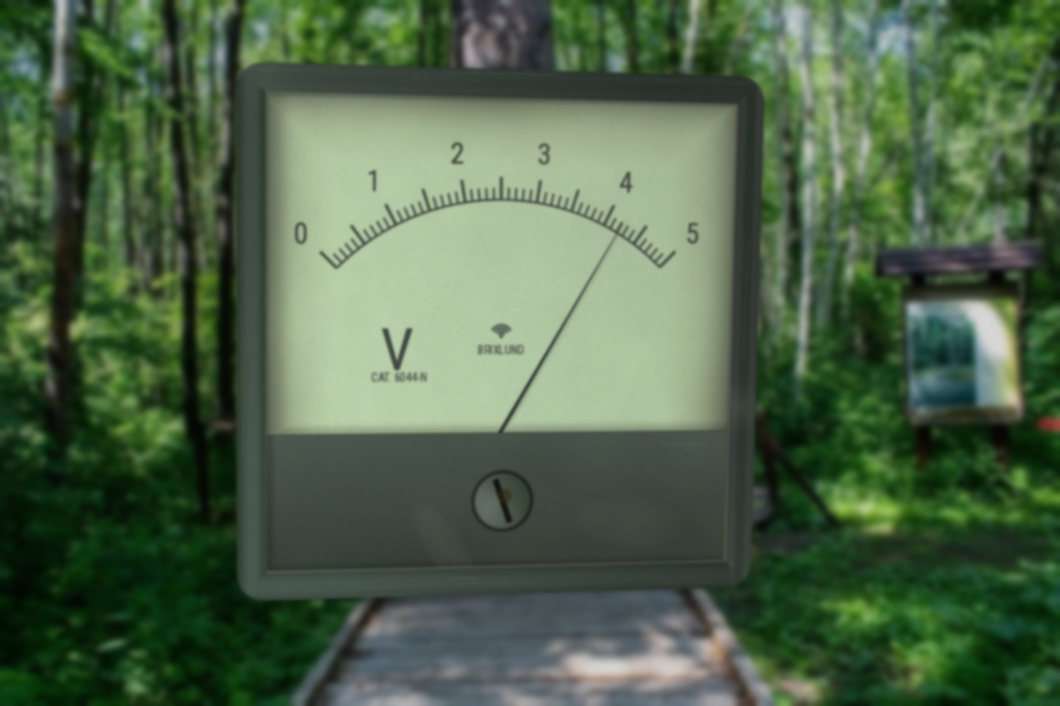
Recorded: {"value": 4.2, "unit": "V"}
